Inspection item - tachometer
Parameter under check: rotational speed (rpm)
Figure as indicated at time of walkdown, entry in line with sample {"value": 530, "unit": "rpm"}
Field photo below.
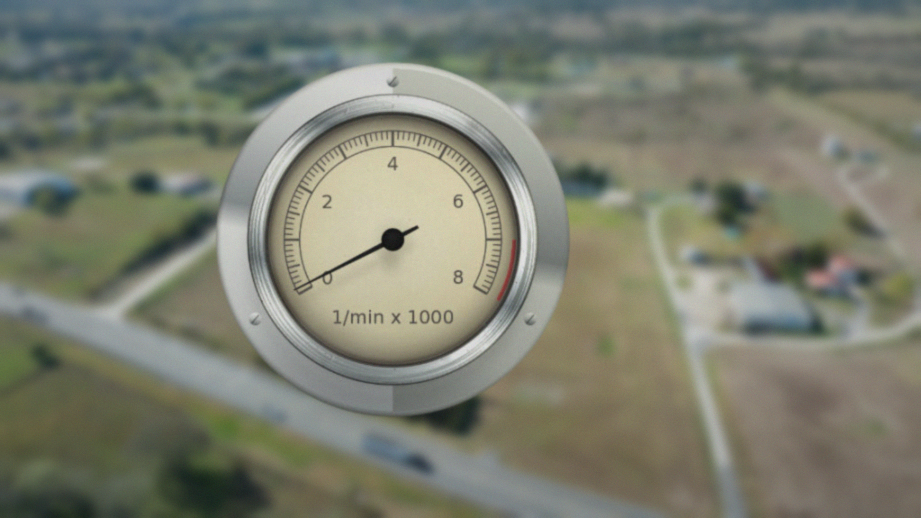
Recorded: {"value": 100, "unit": "rpm"}
